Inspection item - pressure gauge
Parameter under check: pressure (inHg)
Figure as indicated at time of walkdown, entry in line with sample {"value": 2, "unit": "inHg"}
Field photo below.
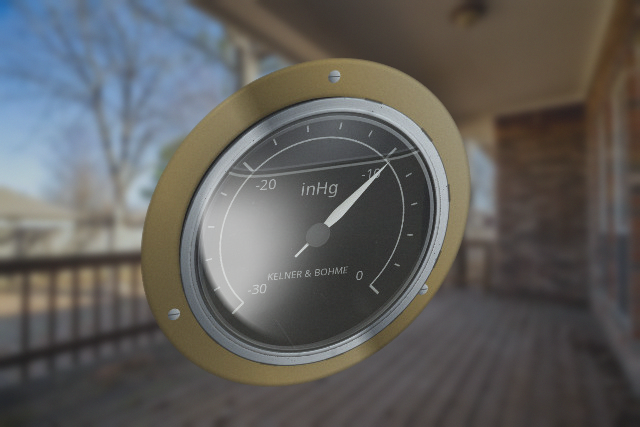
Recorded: {"value": -10, "unit": "inHg"}
